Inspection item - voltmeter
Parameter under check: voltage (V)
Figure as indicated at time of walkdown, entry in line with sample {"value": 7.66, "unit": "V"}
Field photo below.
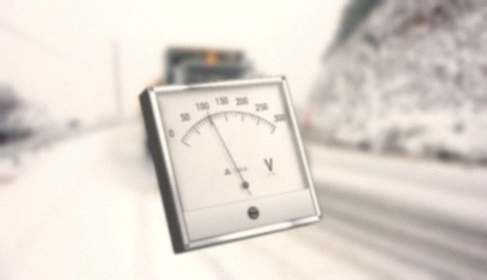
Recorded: {"value": 100, "unit": "V"}
